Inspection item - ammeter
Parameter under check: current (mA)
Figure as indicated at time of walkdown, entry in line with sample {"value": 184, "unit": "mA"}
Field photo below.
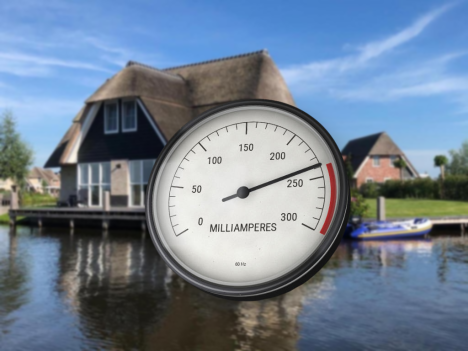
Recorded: {"value": 240, "unit": "mA"}
